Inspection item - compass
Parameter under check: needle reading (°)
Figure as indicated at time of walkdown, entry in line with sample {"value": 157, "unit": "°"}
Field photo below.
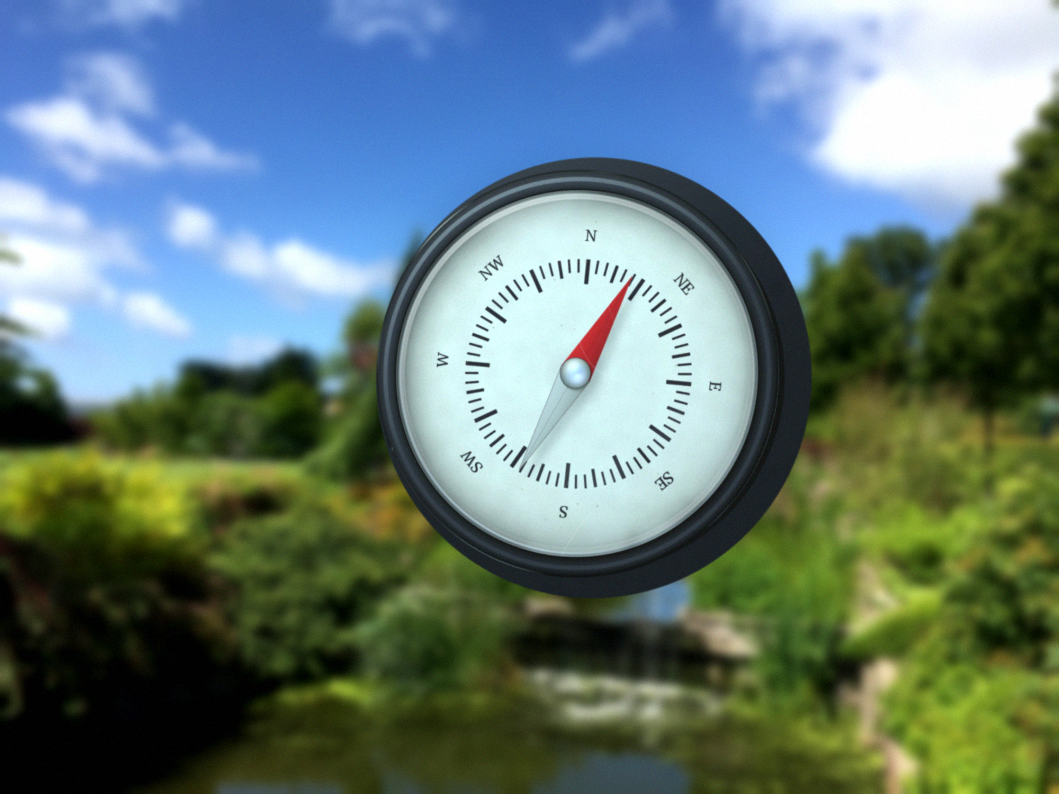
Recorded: {"value": 25, "unit": "°"}
